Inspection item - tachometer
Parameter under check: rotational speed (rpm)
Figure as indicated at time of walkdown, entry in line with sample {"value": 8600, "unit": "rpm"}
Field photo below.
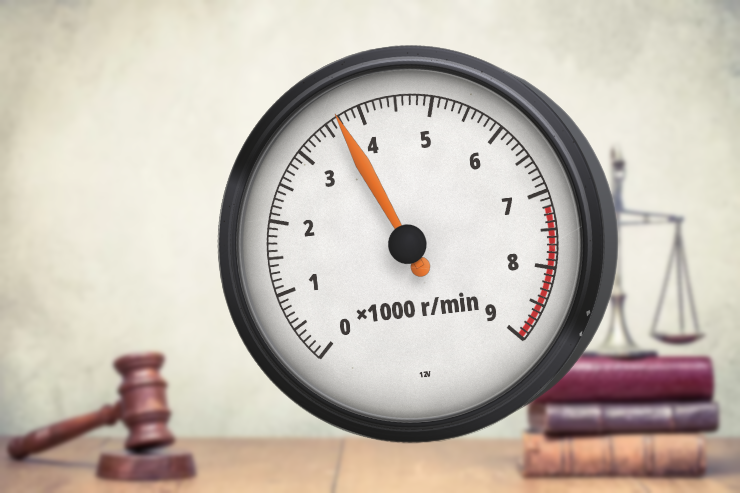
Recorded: {"value": 3700, "unit": "rpm"}
